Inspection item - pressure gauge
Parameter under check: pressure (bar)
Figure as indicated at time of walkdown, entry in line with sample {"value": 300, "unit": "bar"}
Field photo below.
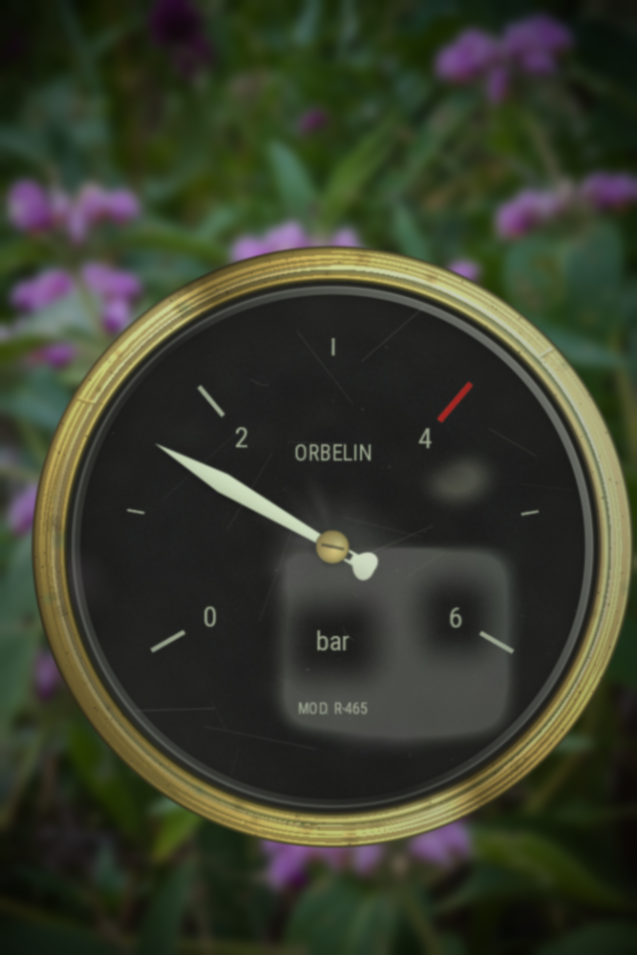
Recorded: {"value": 1.5, "unit": "bar"}
